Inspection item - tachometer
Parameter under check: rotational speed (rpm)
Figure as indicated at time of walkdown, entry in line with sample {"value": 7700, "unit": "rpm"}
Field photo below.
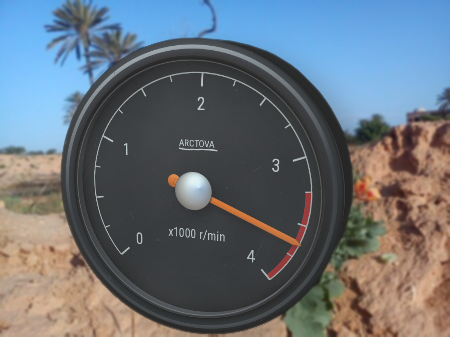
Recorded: {"value": 3625, "unit": "rpm"}
